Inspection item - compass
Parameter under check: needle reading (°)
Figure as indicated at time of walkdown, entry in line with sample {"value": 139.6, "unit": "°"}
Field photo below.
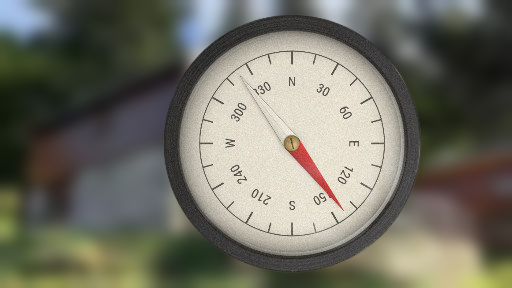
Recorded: {"value": 142.5, "unit": "°"}
